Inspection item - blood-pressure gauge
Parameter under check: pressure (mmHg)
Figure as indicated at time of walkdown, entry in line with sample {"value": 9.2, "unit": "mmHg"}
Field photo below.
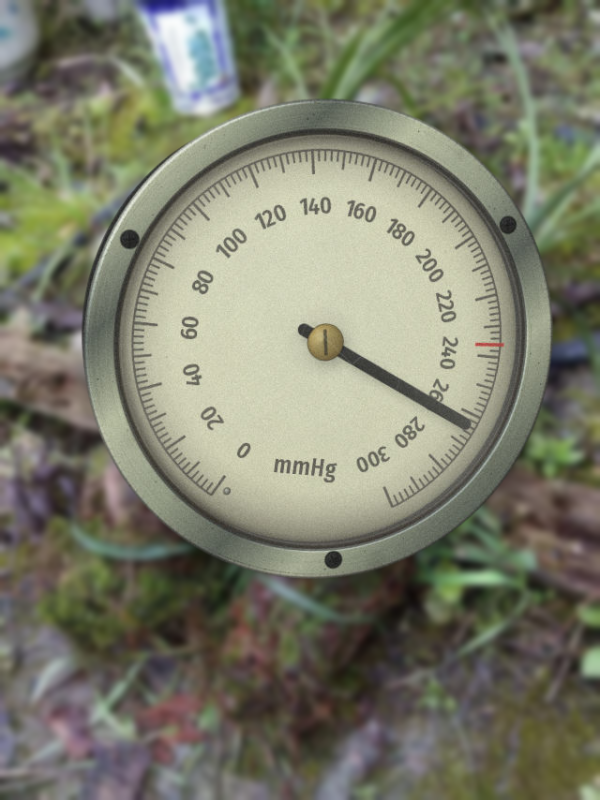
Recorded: {"value": 264, "unit": "mmHg"}
